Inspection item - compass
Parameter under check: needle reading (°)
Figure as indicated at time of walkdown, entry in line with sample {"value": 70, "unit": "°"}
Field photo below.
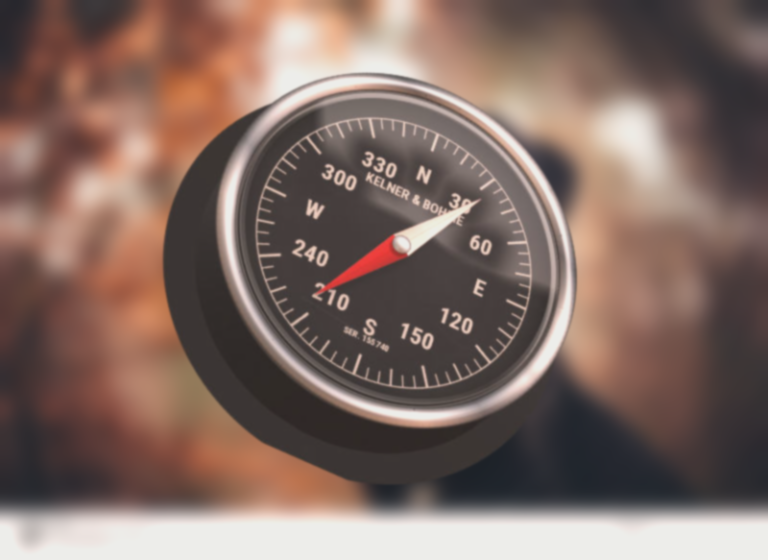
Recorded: {"value": 215, "unit": "°"}
